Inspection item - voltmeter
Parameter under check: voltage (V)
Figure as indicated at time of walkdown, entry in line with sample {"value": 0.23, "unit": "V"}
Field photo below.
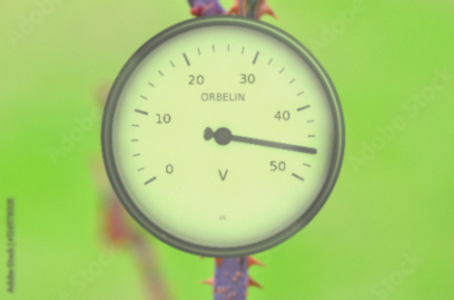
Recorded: {"value": 46, "unit": "V"}
